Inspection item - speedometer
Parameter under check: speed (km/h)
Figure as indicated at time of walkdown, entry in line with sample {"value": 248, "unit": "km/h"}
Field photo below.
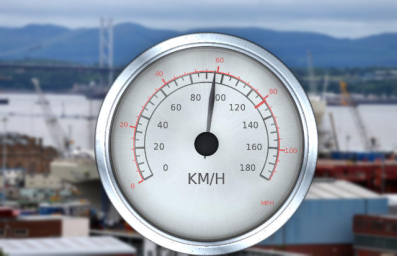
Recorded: {"value": 95, "unit": "km/h"}
